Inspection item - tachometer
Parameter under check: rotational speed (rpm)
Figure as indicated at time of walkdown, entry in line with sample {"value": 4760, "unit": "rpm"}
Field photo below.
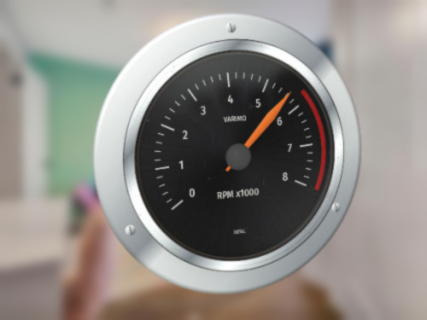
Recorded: {"value": 5600, "unit": "rpm"}
